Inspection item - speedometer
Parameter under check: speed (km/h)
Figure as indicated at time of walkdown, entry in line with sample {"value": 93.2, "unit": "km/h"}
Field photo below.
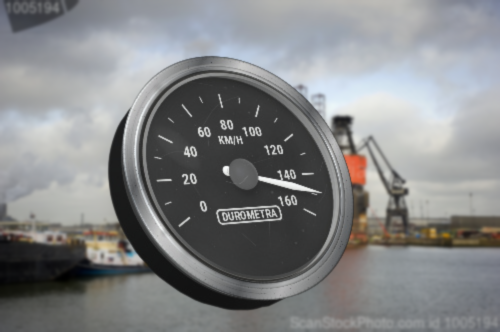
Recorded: {"value": 150, "unit": "km/h"}
